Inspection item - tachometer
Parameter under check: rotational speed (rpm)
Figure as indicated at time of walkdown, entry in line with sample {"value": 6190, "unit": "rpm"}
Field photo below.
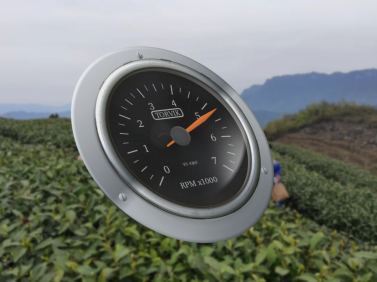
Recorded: {"value": 5250, "unit": "rpm"}
